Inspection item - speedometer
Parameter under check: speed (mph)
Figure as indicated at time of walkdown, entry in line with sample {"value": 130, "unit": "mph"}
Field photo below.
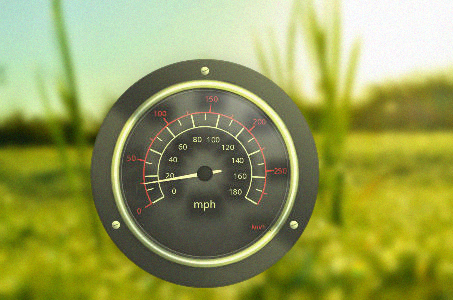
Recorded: {"value": 15, "unit": "mph"}
